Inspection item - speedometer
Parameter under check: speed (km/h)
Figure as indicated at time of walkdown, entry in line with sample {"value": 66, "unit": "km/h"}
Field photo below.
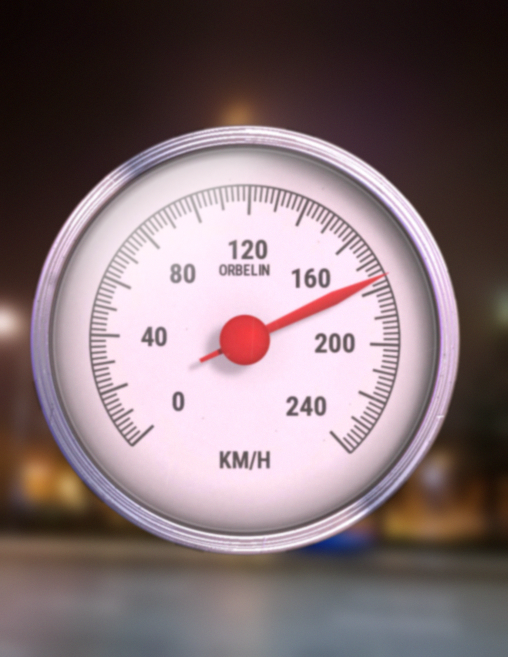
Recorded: {"value": 176, "unit": "km/h"}
